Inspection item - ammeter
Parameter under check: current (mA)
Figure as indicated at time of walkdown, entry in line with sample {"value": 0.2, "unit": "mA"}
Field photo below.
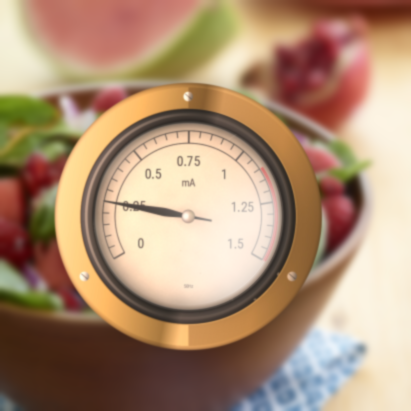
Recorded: {"value": 0.25, "unit": "mA"}
